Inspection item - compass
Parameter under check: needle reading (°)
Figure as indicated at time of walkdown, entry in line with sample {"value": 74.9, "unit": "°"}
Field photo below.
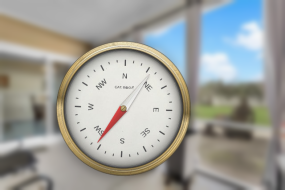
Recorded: {"value": 215, "unit": "°"}
